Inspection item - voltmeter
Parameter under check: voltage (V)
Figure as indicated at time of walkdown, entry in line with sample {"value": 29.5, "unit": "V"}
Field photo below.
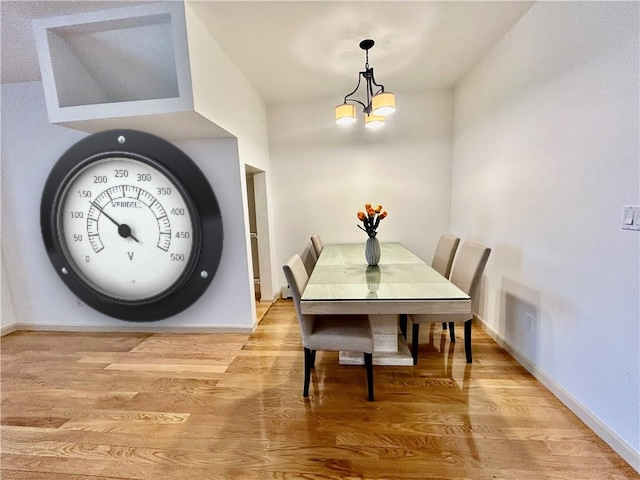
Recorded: {"value": 150, "unit": "V"}
